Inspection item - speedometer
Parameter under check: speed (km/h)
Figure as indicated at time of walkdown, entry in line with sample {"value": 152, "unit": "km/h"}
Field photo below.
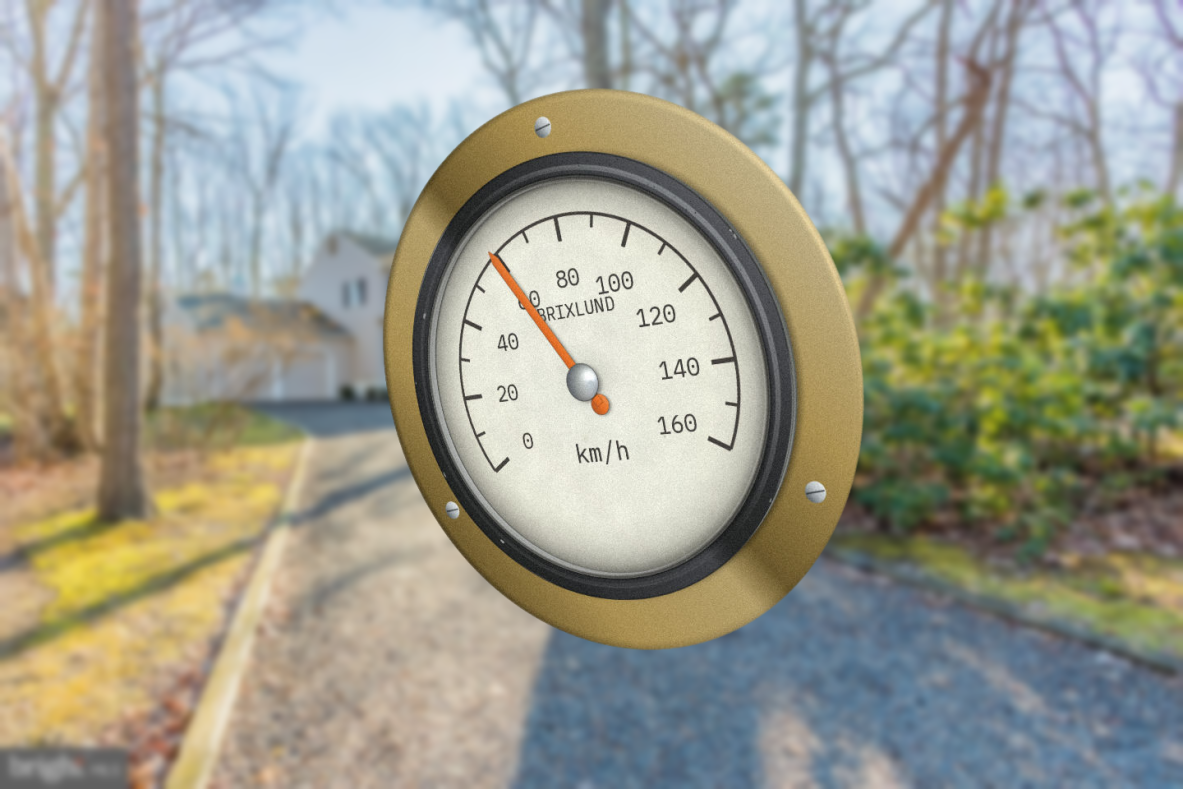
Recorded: {"value": 60, "unit": "km/h"}
